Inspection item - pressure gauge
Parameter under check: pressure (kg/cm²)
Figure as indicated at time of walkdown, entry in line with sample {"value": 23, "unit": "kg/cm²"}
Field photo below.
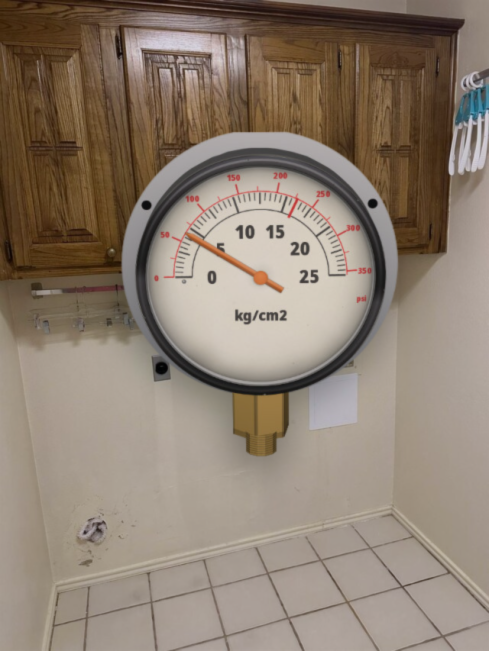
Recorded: {"value": 4.5, "unit": "kg/cm²"}
